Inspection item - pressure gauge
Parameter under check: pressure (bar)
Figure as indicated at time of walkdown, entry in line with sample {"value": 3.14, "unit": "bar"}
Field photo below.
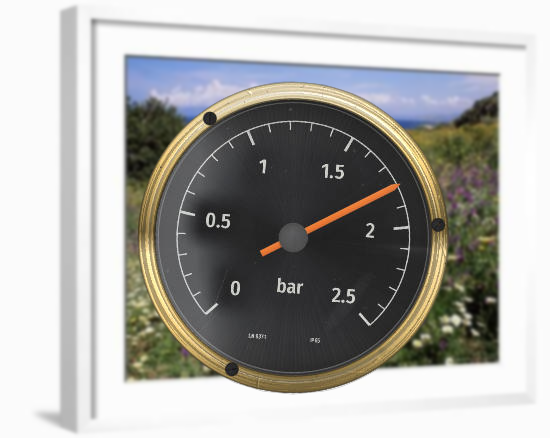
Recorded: {"value": 1.8, "unit": "bar"}
